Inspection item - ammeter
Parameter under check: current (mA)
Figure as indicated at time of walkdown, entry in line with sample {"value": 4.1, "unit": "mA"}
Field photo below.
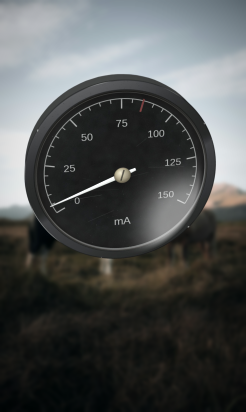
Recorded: {"value": 5, "unit": "mA"}
